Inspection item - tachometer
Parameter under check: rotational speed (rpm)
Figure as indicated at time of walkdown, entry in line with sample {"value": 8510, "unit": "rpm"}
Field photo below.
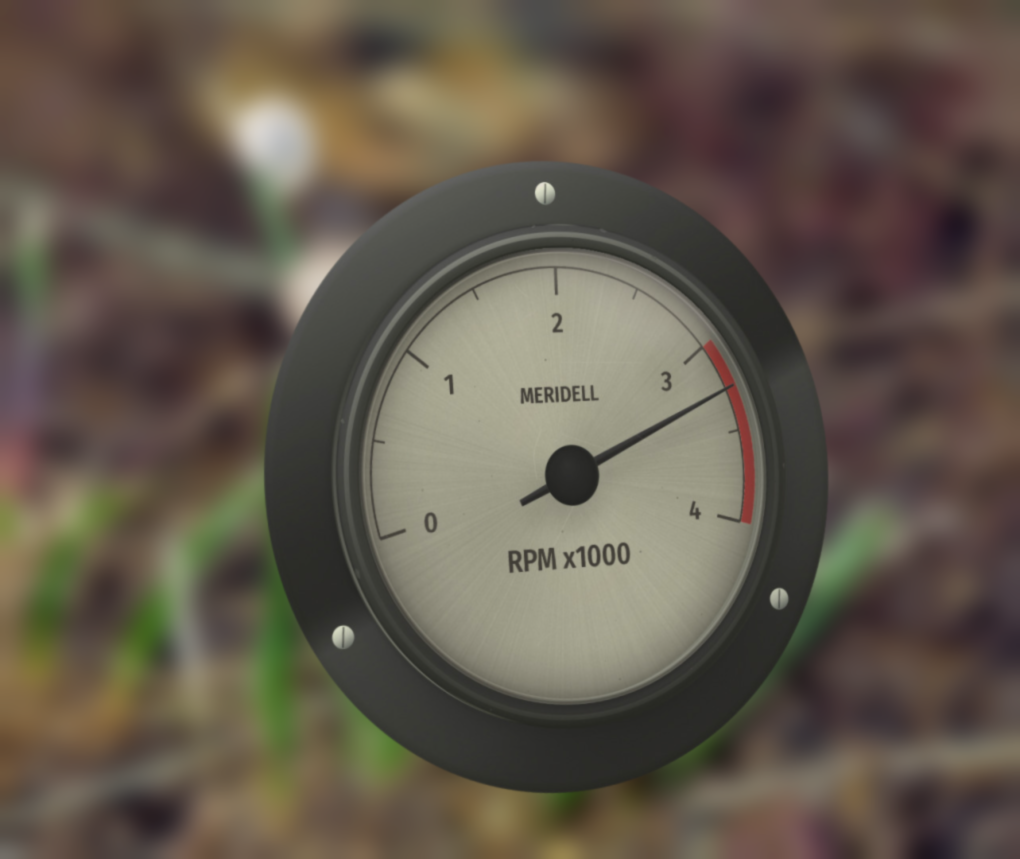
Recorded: {"value": 3250, "unit": "rpm"}
